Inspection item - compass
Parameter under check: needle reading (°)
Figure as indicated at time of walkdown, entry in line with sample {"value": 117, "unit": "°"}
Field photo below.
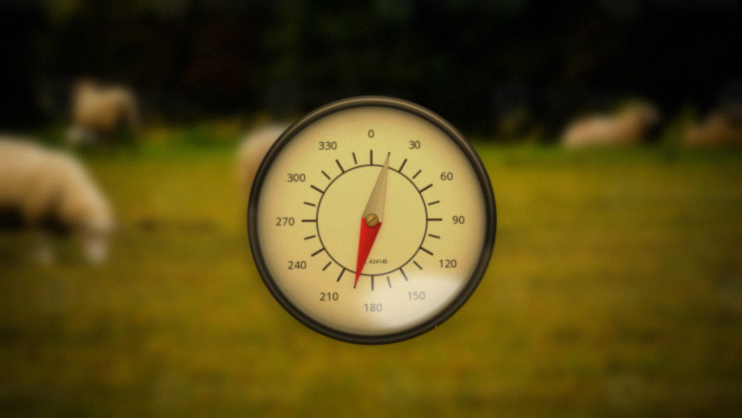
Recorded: {"value": 195, "unit": "°"}
